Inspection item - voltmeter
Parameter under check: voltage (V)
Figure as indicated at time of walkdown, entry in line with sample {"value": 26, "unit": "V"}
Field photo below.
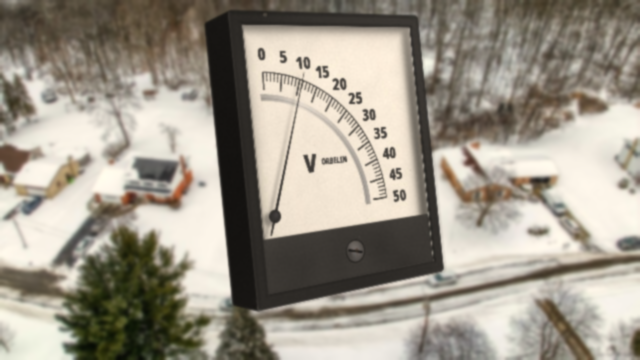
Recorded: {"value": 10, "unit": "V"}
